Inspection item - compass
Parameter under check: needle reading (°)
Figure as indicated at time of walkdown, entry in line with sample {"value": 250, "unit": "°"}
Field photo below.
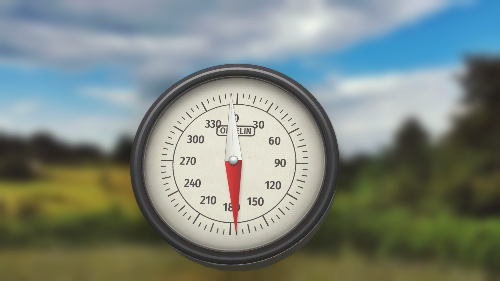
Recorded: {"value": 175, "unit": "°"}
